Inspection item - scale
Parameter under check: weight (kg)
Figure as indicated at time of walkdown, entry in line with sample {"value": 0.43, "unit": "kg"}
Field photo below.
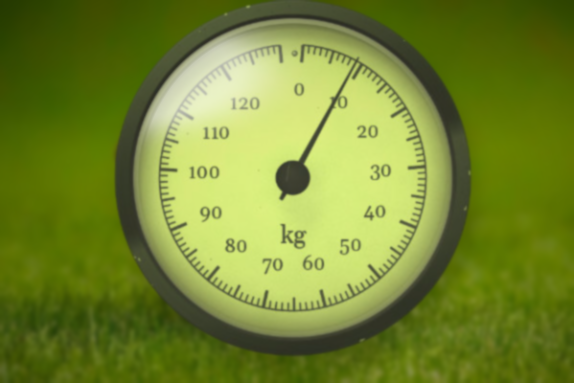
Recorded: {"value": 9, "unit": "kg"}
